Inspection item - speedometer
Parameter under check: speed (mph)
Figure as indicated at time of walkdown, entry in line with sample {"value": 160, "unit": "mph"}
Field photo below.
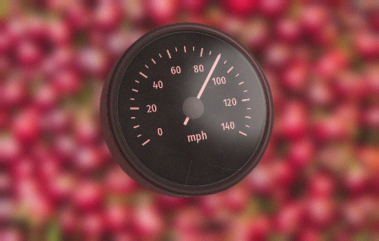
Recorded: {"value": 90, "unit": "mph"}
